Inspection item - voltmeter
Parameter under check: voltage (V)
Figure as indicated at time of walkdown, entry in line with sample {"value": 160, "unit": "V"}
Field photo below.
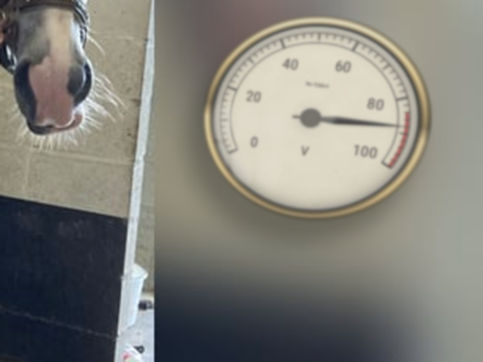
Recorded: {"value": 88, "unit": "V"}
